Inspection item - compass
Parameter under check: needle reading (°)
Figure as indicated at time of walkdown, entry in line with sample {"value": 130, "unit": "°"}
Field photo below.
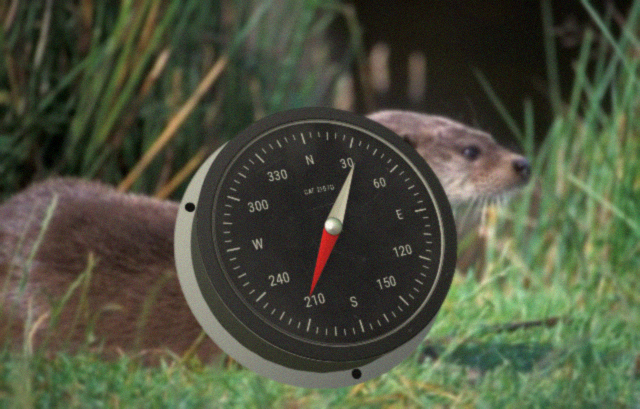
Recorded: {"value": 215, "unit": "°"}
